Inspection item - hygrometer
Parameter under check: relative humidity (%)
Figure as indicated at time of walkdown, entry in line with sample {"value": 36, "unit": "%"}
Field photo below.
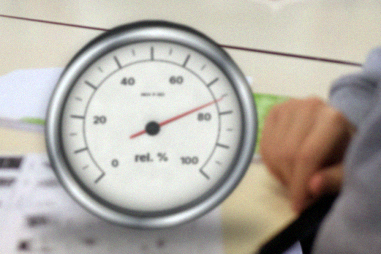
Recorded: {"value": 75, "unit": "%"}
